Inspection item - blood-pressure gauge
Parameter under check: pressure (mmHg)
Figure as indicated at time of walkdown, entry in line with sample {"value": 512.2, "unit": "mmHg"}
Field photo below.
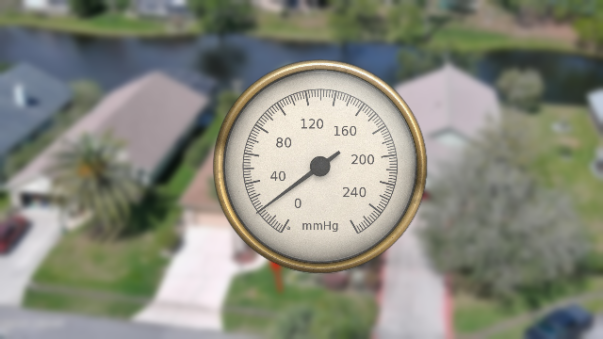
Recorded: {"value": 20, "unit": "mmHg"}
